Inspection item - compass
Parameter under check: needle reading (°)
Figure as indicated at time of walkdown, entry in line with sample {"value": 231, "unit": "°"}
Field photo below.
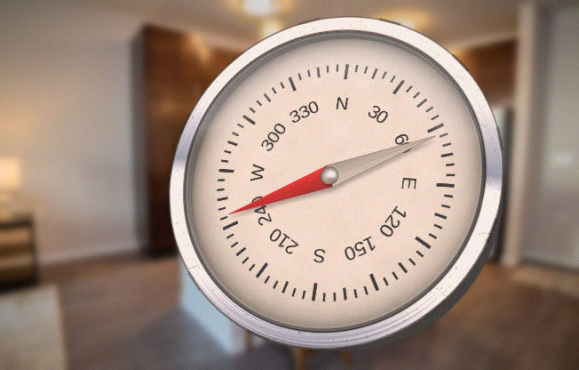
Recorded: {"value": 245, "unit": "°"}
